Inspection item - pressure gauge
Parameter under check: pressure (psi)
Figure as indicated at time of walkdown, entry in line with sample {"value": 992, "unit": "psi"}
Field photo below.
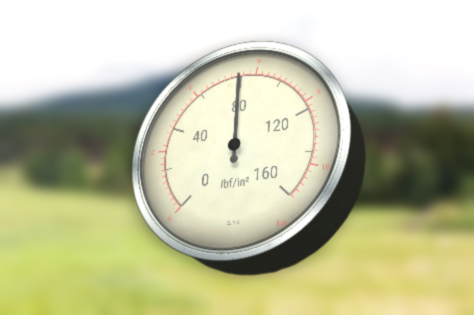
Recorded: {"value": 80, "unit": "psi"}
